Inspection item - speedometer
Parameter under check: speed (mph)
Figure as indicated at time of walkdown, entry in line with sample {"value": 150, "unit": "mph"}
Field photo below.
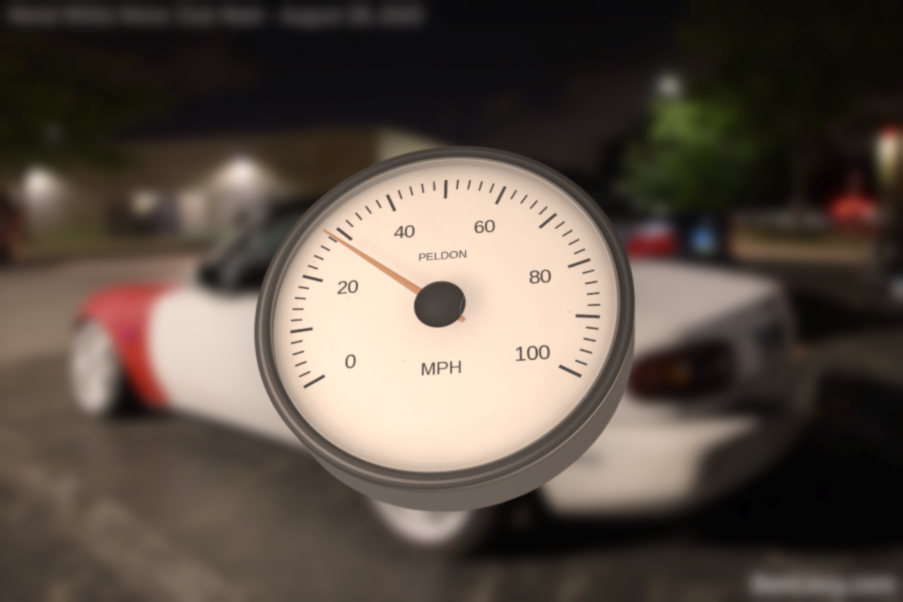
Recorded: {"value": 28, "unit": "mph"}
